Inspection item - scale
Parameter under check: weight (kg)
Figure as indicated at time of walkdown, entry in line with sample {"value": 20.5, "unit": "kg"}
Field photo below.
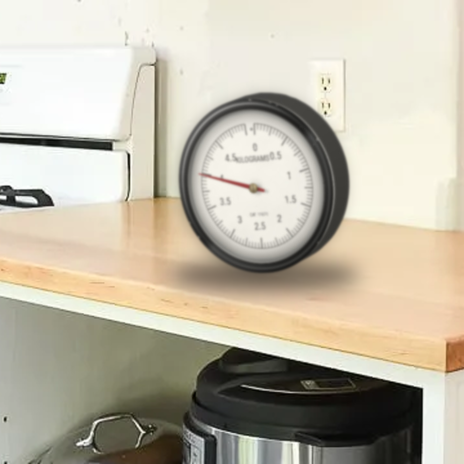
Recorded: {"value": 4, "unit": "kg"}
